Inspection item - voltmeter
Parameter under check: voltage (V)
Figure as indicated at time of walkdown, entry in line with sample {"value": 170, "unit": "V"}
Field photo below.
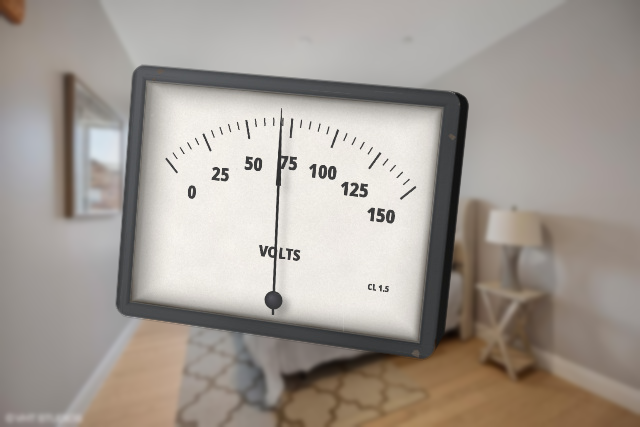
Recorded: {"value": 70, "unit": "V"}
